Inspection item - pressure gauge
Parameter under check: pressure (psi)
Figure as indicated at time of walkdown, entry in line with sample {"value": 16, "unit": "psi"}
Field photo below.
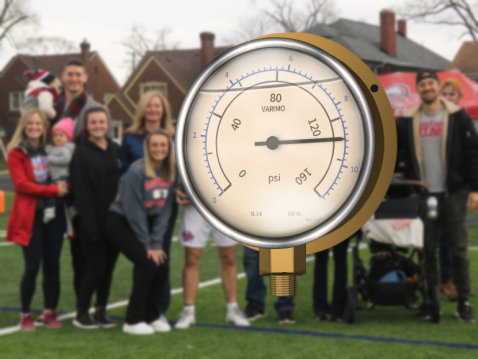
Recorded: {"value": 130, "unit": "psi"}
